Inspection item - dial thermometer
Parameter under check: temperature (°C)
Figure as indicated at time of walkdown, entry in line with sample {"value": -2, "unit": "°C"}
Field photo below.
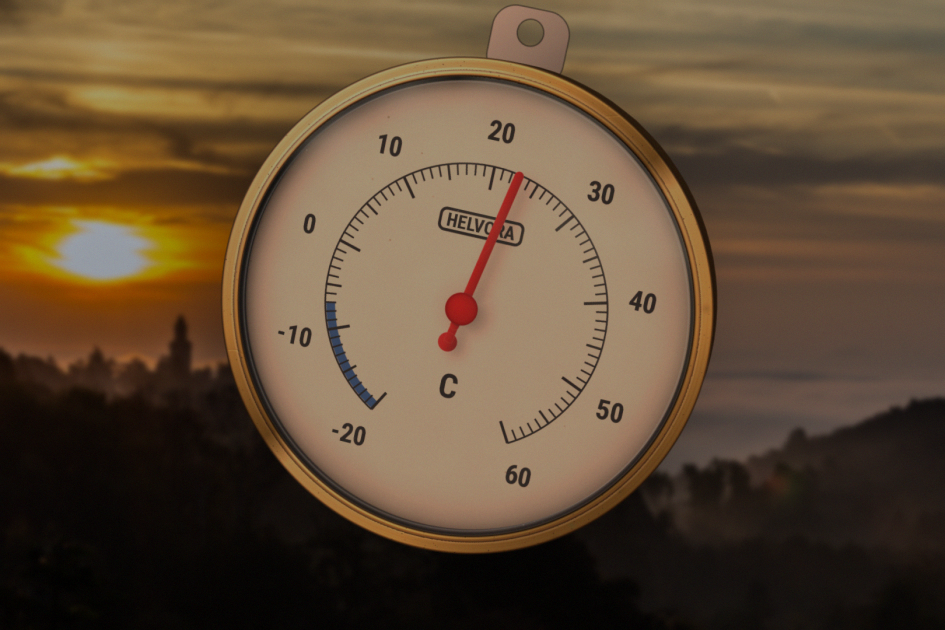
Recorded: {"value": 23, "unit": "°C"}
